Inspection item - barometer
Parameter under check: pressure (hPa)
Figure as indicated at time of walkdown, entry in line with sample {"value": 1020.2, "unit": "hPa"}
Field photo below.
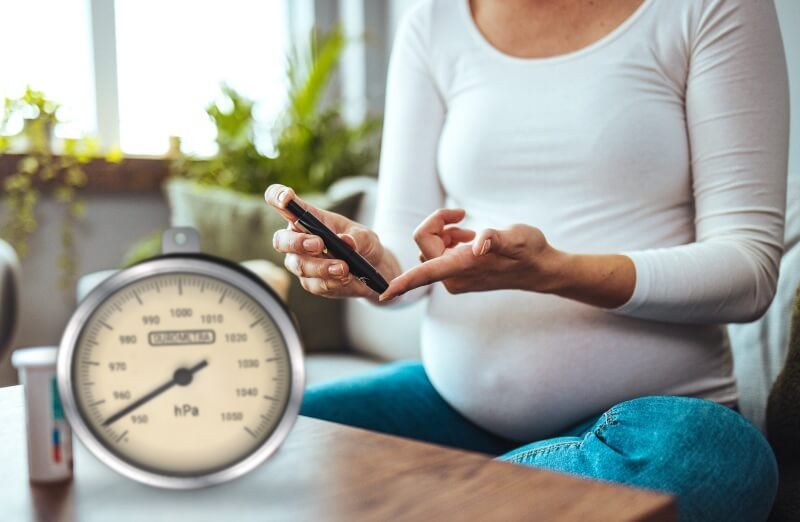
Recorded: {"value": 955, "unit": "hPa"}
